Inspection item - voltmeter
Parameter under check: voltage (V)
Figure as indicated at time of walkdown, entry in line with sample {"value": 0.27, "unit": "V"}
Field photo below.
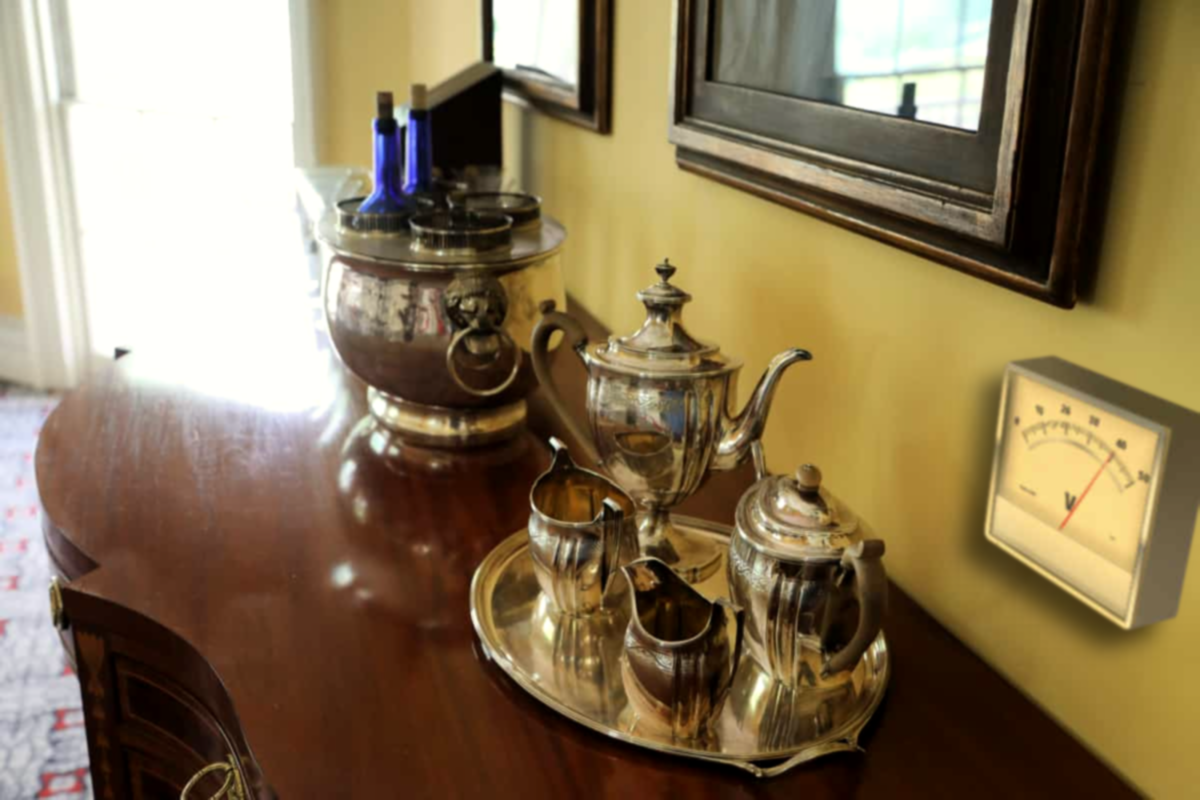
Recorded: {"value": 40, "unit": "V"}
